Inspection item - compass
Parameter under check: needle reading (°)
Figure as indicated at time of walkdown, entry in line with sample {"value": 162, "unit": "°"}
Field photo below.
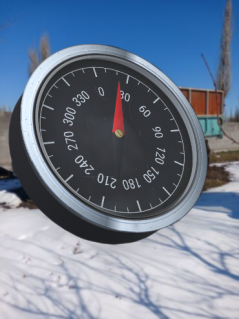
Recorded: {"value": 20, "unit": "°"}
